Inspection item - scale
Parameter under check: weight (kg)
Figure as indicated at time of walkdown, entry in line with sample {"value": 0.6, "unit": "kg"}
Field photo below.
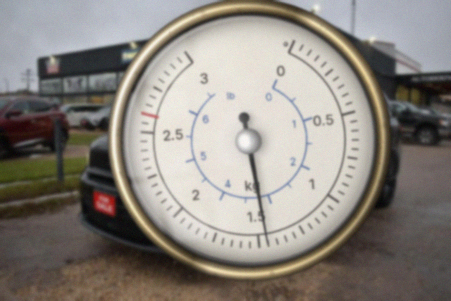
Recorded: {"value": 1.45, "unit": "kg"}
